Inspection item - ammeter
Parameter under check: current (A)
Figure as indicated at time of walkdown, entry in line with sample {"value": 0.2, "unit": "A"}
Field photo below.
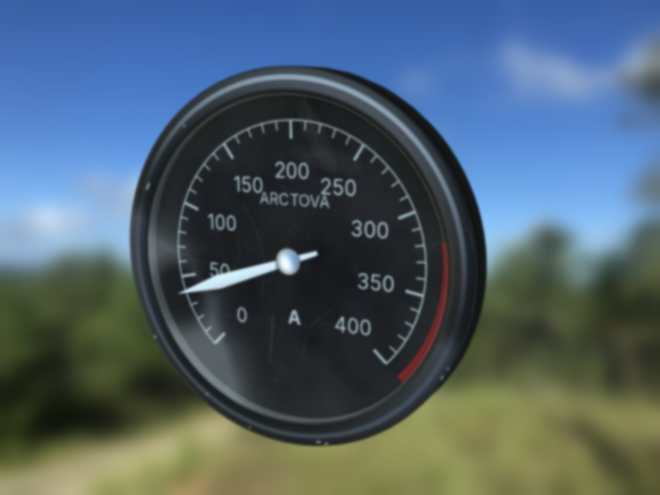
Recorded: {"value": 40, "unit": "A"}
